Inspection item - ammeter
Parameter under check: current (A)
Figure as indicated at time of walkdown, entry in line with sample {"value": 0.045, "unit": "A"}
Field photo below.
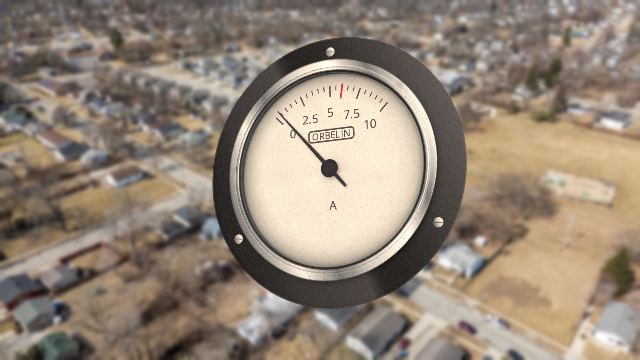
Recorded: {"value": 0.5, "unit": "A"}
